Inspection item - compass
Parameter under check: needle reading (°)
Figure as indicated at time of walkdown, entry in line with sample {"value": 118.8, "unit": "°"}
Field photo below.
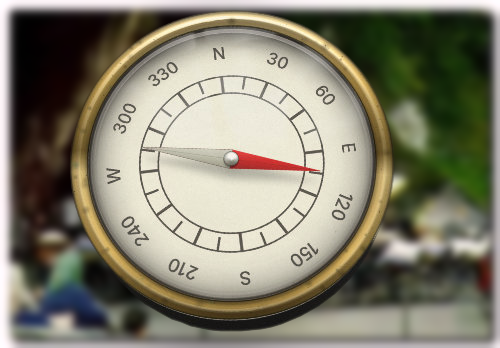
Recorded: {"value": 105, "unit": "°"}
